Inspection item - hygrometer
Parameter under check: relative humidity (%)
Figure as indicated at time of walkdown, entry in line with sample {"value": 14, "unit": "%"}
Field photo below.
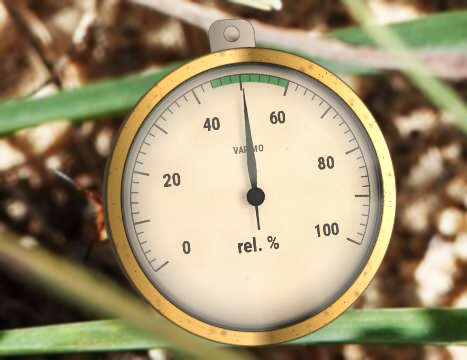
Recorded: {"value": 50, "unit": "%"}
